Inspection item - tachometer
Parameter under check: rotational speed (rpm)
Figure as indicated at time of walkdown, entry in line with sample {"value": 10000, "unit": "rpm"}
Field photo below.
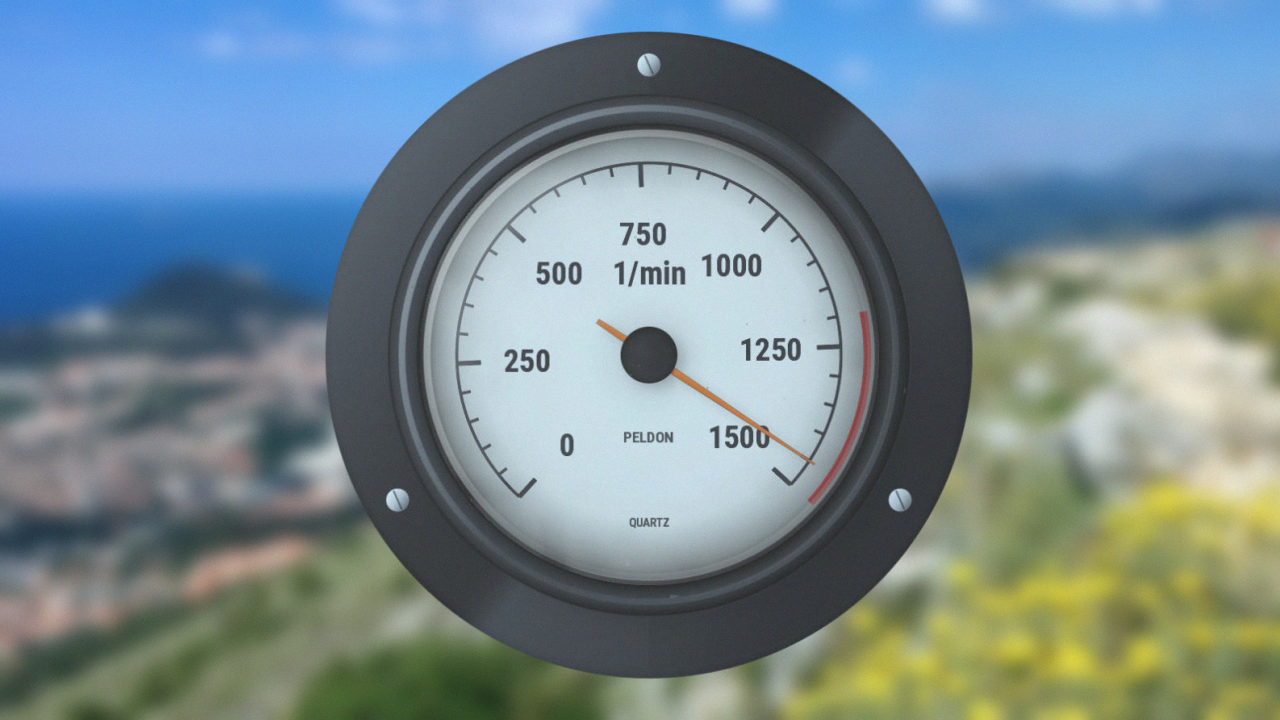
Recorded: {"value": 1450, "unit": "rpm"}
